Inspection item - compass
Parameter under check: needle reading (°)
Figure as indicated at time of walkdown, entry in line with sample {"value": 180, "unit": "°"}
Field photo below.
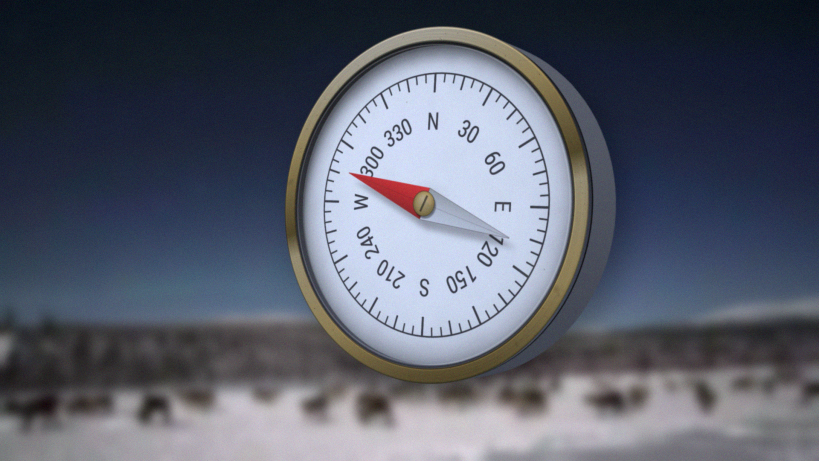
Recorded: {"value": 287.5, "unit": "°"}
